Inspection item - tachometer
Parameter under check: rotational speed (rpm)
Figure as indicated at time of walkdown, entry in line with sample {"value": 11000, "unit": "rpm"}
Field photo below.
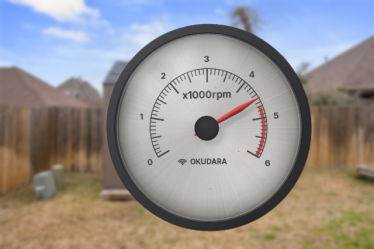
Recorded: {"value": 4500, "unit": "rpm"}
